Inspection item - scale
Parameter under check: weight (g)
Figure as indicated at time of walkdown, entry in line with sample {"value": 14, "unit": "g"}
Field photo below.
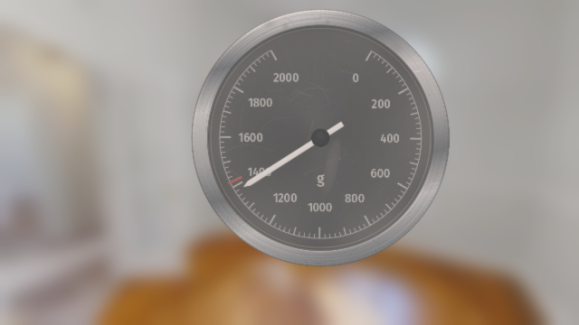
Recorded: {"value": 1380, "unit": "g"}
